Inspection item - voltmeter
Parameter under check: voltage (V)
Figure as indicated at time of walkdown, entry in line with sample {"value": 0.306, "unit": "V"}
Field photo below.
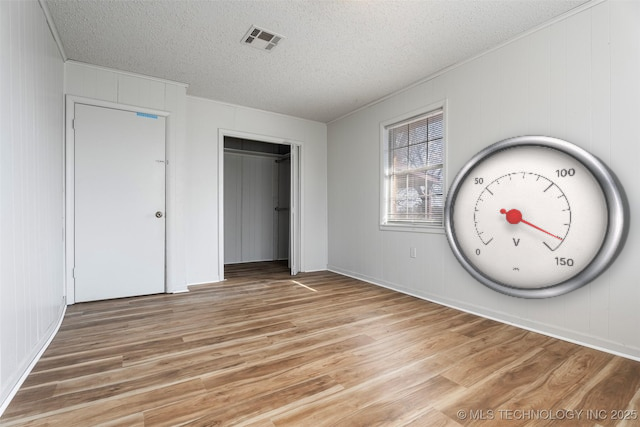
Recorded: {"value": 140, "unit": "V"}
